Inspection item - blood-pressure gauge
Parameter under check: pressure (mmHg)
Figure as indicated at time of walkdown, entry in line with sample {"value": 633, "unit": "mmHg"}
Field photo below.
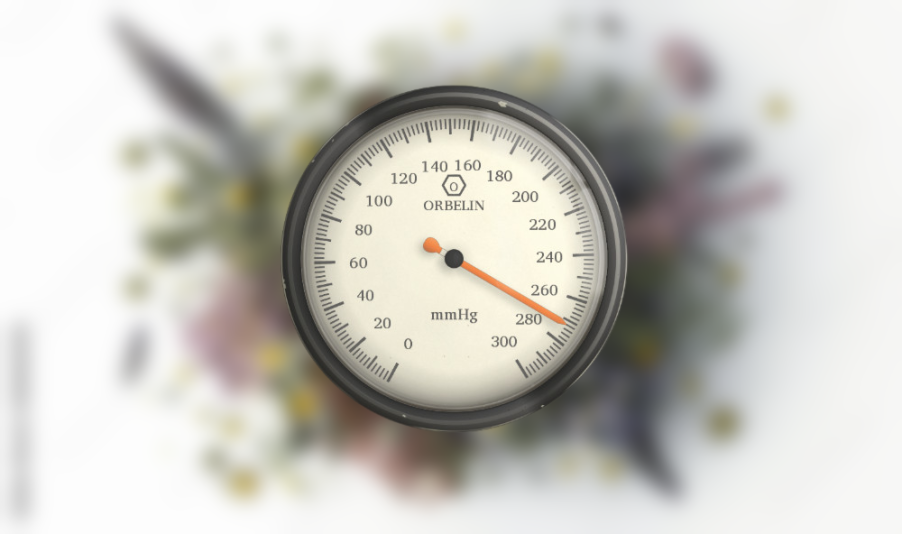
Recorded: {"value": 272, "unit": "mmHg"}
